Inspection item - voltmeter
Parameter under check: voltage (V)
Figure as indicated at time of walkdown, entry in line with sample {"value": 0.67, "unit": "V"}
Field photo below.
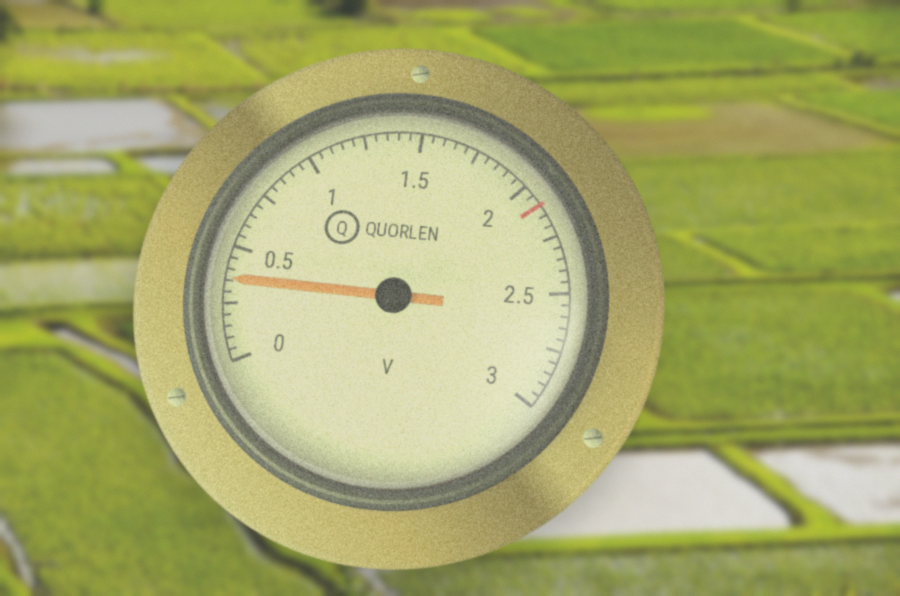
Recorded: {"value": 0.35, "unit": "V"}
